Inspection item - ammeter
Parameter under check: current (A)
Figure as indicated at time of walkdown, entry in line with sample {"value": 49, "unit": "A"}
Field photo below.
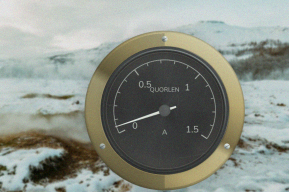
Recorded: {"value": 0.05, "unit": "A"}
